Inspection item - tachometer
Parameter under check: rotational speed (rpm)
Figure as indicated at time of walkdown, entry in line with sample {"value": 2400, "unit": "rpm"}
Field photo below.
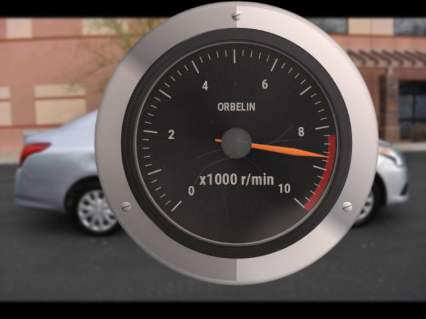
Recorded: {"value": 8700, "unit": "rpm"}
